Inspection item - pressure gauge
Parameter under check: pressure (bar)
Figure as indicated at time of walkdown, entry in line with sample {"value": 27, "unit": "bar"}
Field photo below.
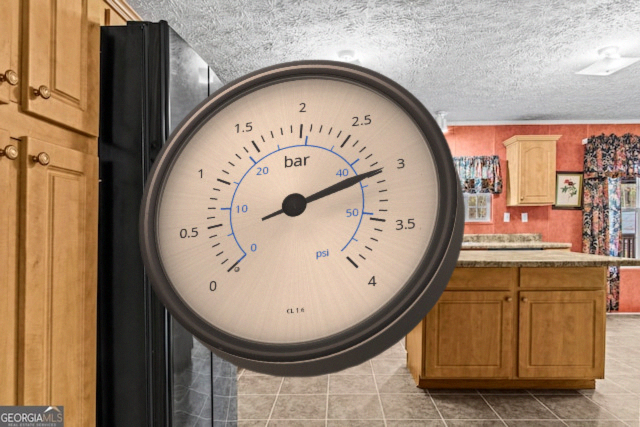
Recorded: {"value": 3, "unit": "bar"}
